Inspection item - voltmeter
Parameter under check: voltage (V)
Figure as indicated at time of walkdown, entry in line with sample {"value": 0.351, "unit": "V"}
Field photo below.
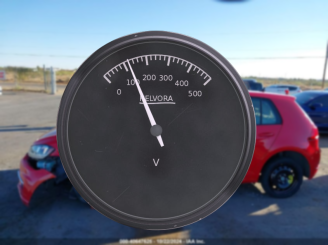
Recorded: {"value": 120, "unit": "V"}
